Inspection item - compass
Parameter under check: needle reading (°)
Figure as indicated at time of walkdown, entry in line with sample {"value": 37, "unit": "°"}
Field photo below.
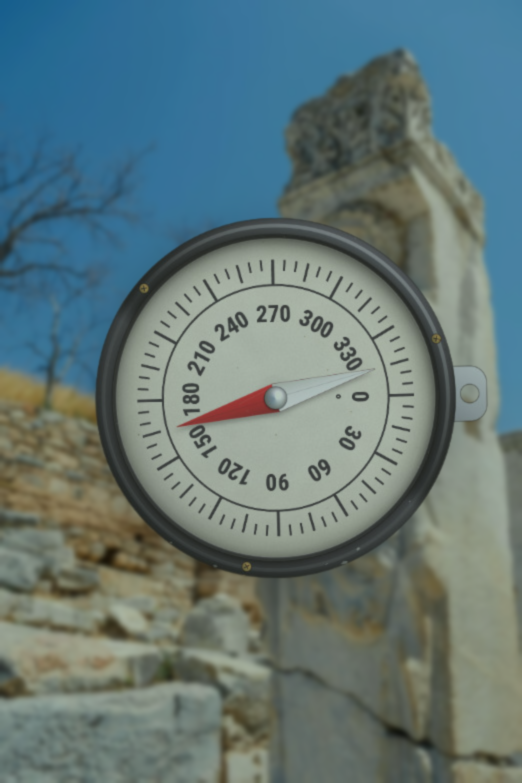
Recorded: {"value": 165, "unit": "°"}
